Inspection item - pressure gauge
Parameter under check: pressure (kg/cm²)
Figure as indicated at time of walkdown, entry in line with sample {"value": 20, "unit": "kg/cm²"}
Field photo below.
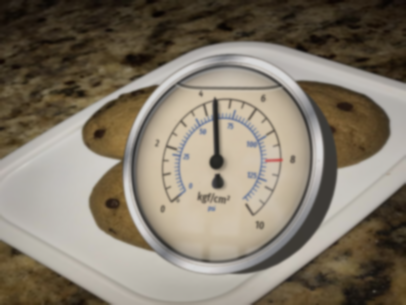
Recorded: {"value": 4.5, "unit": "kg/cm²"}
